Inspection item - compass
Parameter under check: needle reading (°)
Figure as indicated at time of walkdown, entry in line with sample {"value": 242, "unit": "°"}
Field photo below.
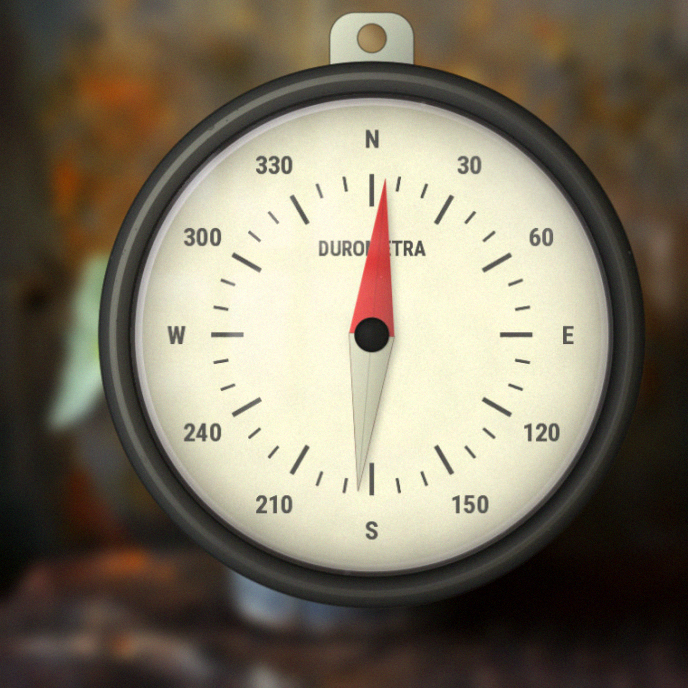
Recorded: {"value": 5, "unit": "°"}
